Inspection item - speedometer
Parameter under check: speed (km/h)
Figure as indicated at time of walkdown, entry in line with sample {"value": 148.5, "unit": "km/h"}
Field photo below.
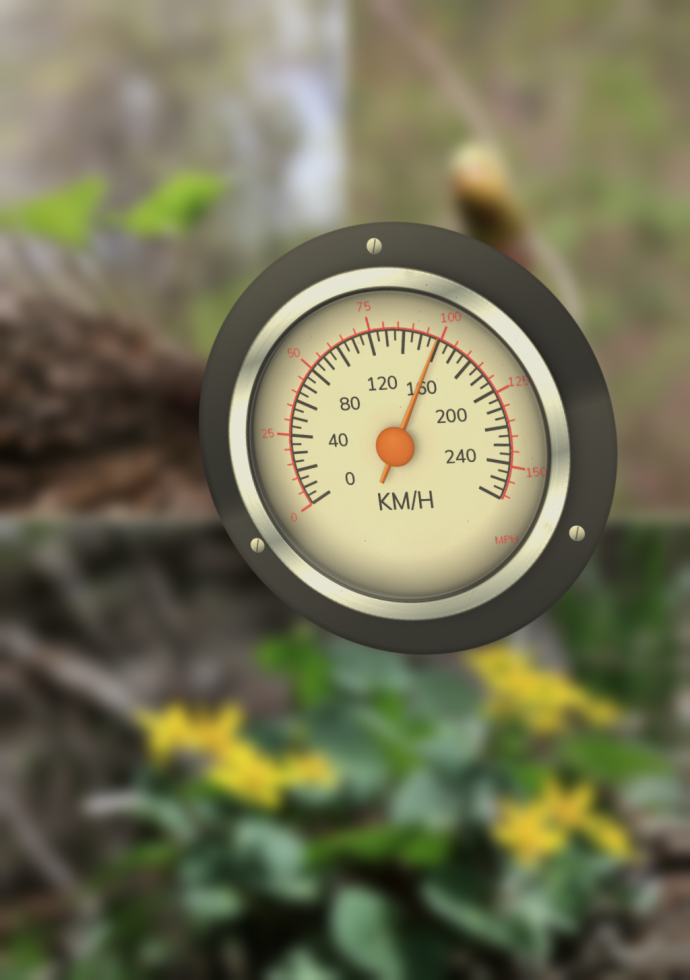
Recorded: {"value": 160, "unit": "km/h"}
